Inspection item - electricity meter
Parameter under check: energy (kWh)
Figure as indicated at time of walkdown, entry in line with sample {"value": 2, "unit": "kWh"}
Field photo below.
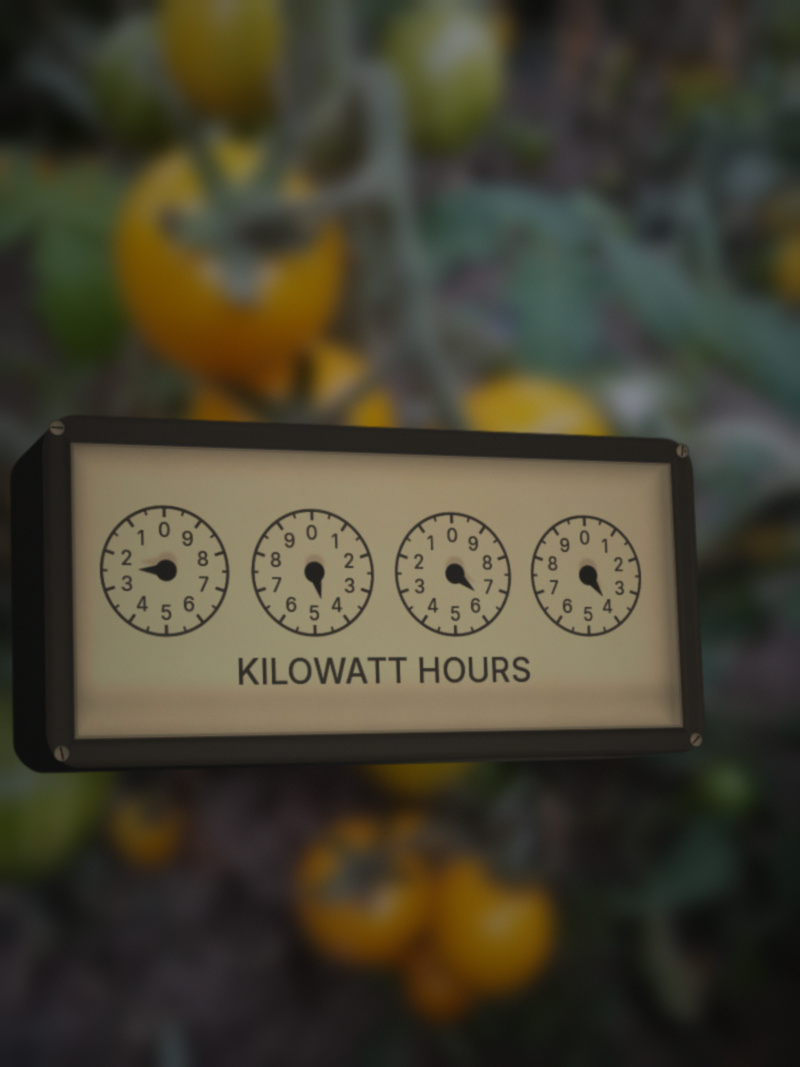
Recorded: {"value": 2464, "unit": "kWh"}
